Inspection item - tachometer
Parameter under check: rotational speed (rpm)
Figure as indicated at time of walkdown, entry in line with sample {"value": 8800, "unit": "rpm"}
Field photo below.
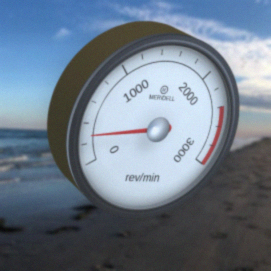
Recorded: {"value": 300, "unit": "rpm"}
